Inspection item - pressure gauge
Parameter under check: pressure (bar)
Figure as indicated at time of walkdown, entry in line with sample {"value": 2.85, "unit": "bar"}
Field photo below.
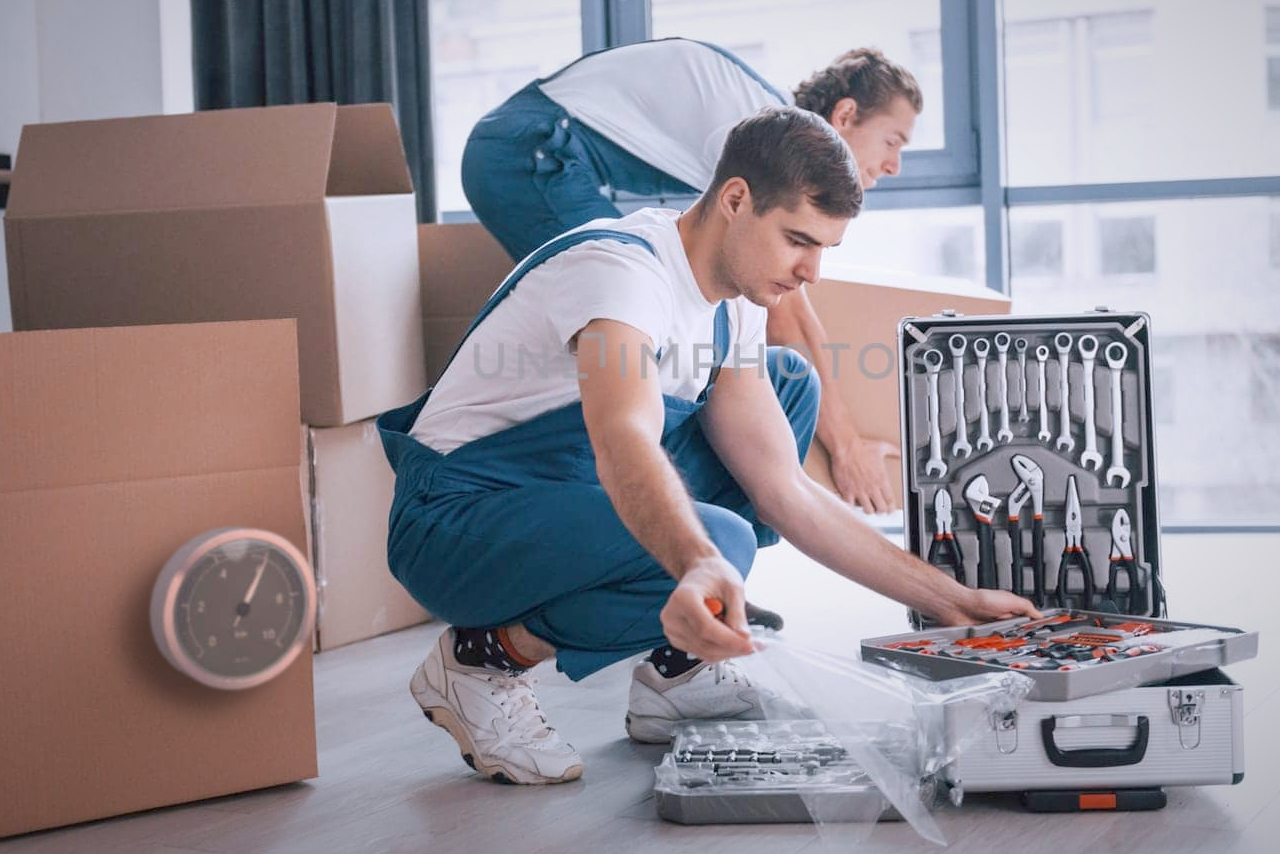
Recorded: {"value": 6, "unit": "bar"}
